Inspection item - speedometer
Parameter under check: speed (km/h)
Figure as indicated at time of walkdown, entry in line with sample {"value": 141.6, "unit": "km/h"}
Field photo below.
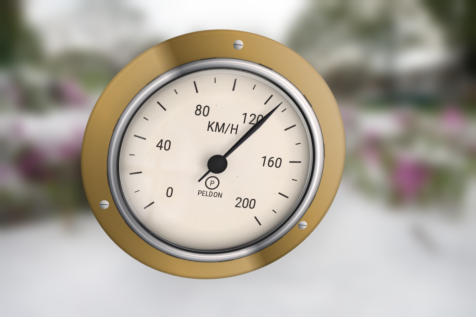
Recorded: {"value": 125, "unit": "km/h"}
